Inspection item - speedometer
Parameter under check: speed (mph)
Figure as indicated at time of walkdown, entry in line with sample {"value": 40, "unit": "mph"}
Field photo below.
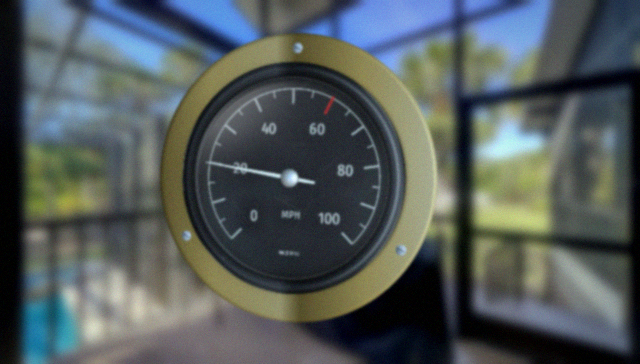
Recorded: {"value": 20, "unit": "mph"}
